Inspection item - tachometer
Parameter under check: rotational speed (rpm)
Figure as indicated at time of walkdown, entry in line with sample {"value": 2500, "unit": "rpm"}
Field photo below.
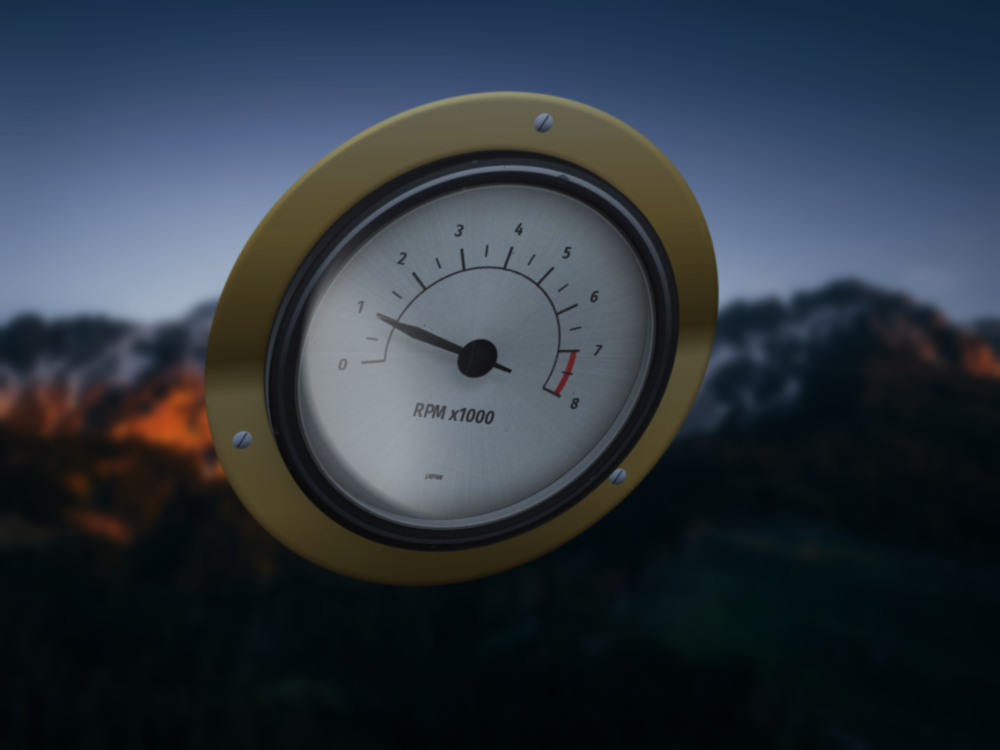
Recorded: {"value": 1000, "unit": "rpm"}
